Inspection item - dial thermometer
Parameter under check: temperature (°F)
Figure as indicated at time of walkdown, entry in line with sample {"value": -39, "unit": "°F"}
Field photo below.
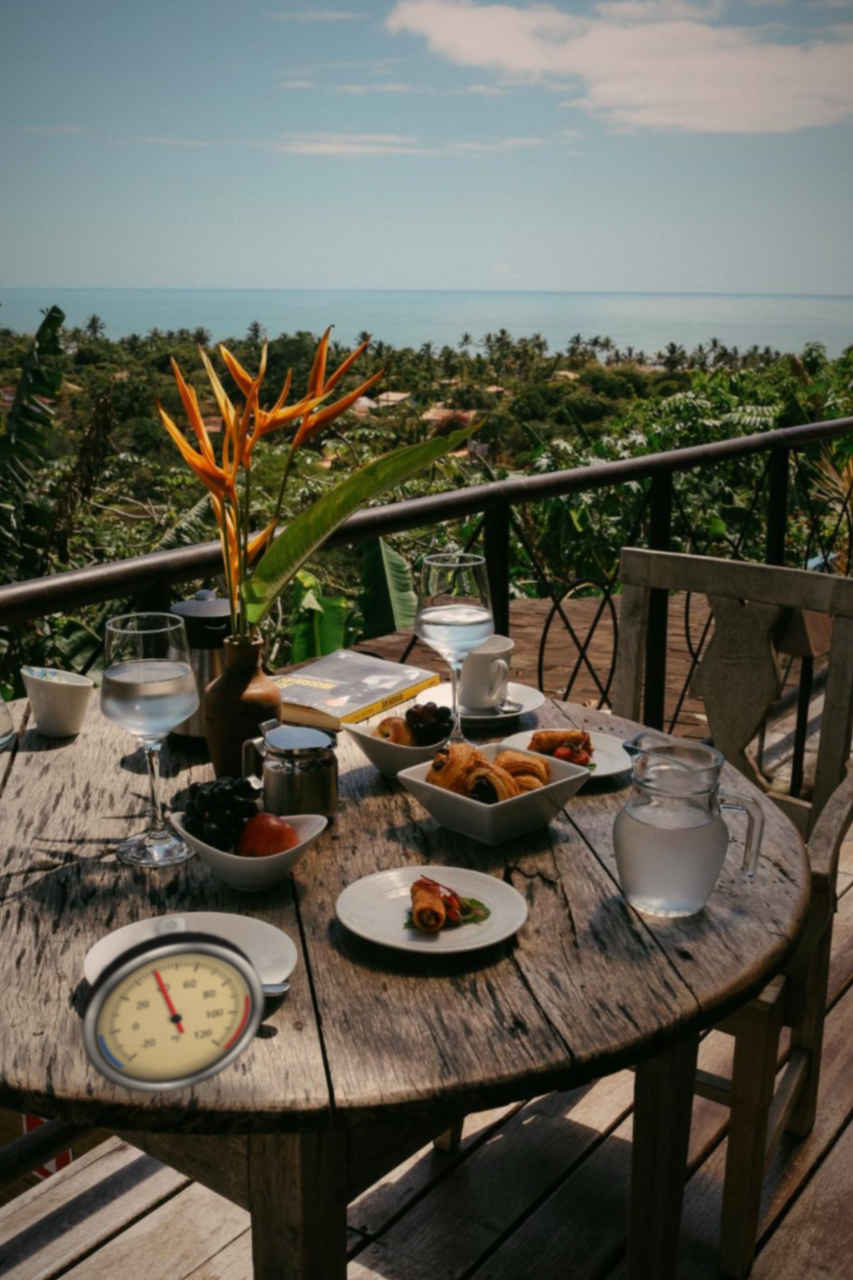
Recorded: {"value": 40, "unit": "°F"}
